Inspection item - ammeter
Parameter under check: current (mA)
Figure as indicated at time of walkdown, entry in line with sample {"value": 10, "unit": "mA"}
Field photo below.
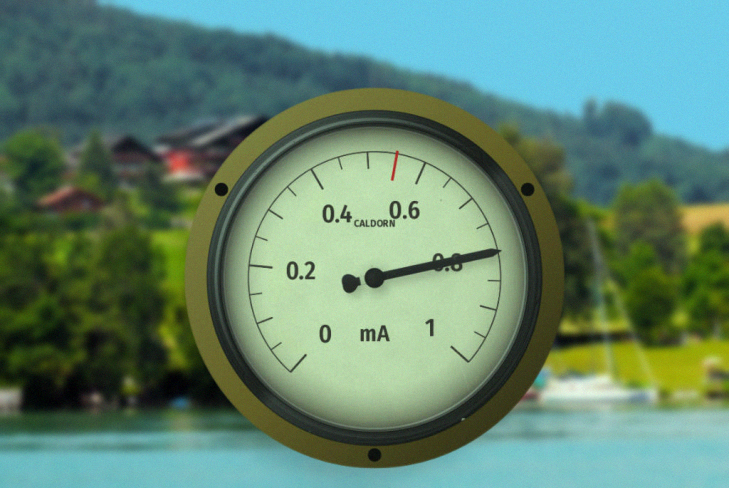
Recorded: {"value": 0.8, "unit": "mA"}
